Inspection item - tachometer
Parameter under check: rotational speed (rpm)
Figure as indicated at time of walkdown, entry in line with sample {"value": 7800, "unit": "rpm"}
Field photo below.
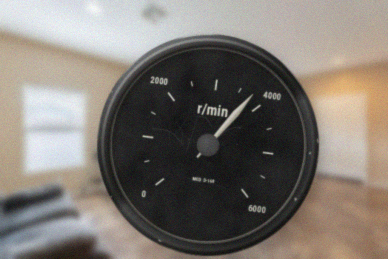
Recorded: {"value": 3750, "unit": "rpm"}
